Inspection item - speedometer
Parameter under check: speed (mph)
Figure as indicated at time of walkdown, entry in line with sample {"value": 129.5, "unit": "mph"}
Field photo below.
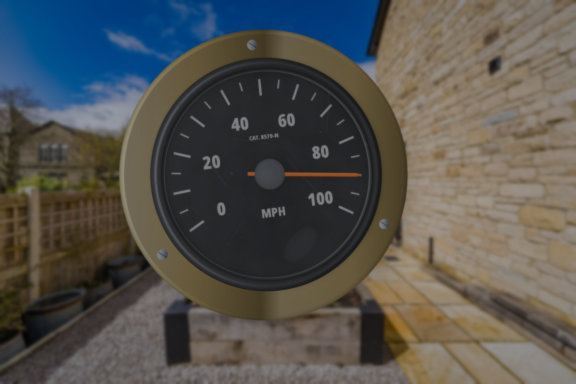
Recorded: {"value": 90, "unit": "mph"}
